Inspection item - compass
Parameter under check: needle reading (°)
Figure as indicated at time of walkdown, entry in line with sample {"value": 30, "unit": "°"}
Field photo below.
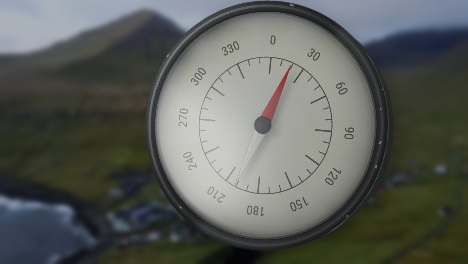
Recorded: {"value": 20, "unit": "°"}
